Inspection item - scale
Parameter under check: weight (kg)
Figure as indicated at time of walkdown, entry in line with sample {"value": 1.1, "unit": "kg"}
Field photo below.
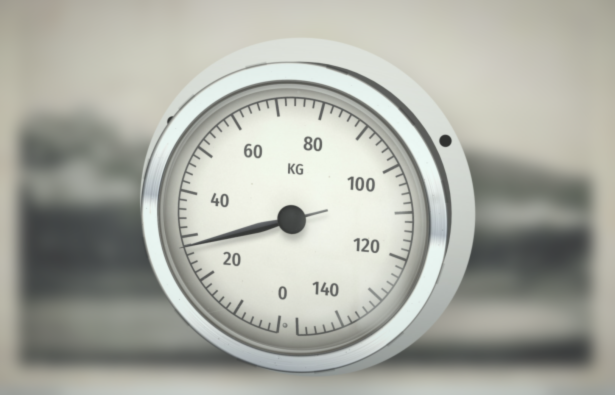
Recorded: {"value": 28, "unit": "kg"}
